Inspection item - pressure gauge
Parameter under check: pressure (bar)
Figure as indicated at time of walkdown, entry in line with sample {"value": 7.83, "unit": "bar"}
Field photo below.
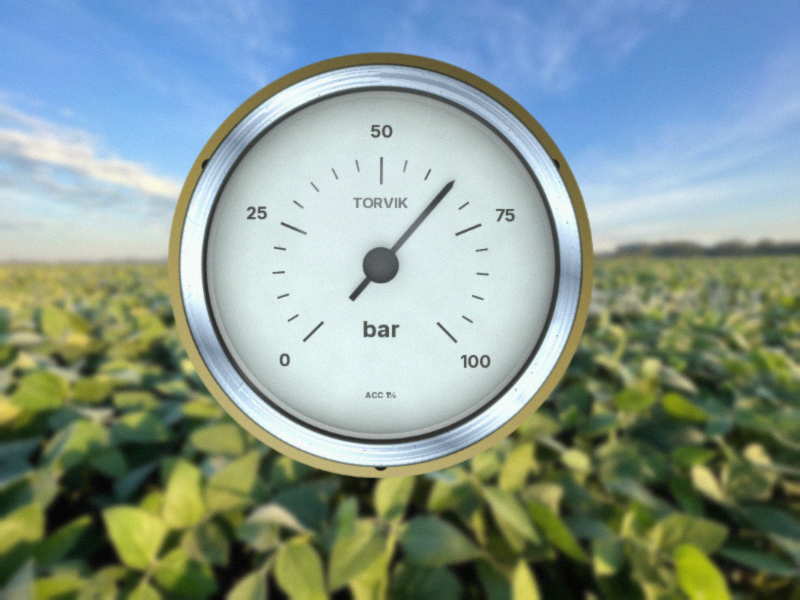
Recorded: {"value": 65, "unit": "bar"}
